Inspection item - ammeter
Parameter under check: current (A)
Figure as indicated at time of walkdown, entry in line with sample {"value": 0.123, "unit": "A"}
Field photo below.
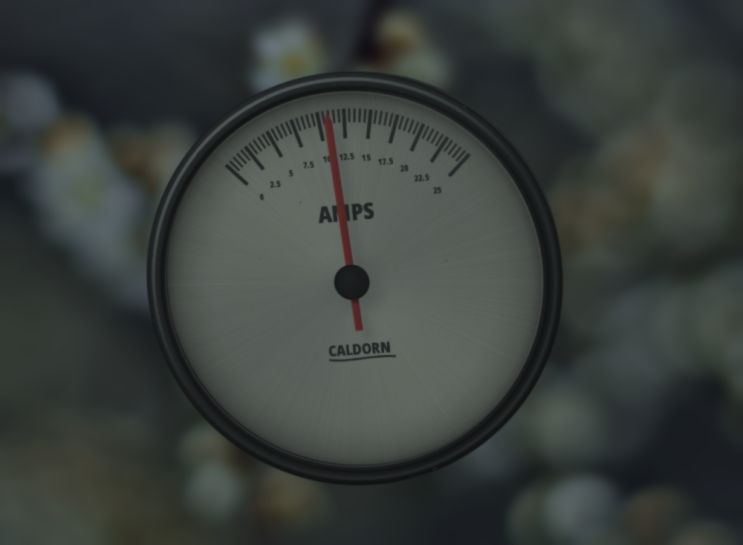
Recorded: {"value": 11, "unit": "A"}
